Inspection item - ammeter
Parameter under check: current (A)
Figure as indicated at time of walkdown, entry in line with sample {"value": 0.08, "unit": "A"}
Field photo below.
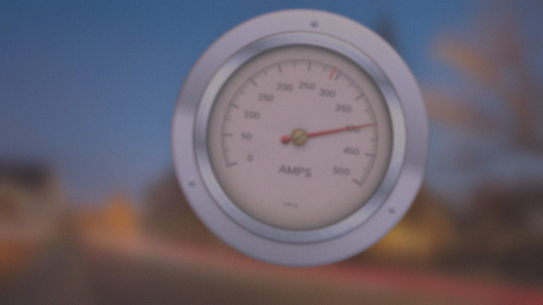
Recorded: {"value": 400, "unit": "A"}
